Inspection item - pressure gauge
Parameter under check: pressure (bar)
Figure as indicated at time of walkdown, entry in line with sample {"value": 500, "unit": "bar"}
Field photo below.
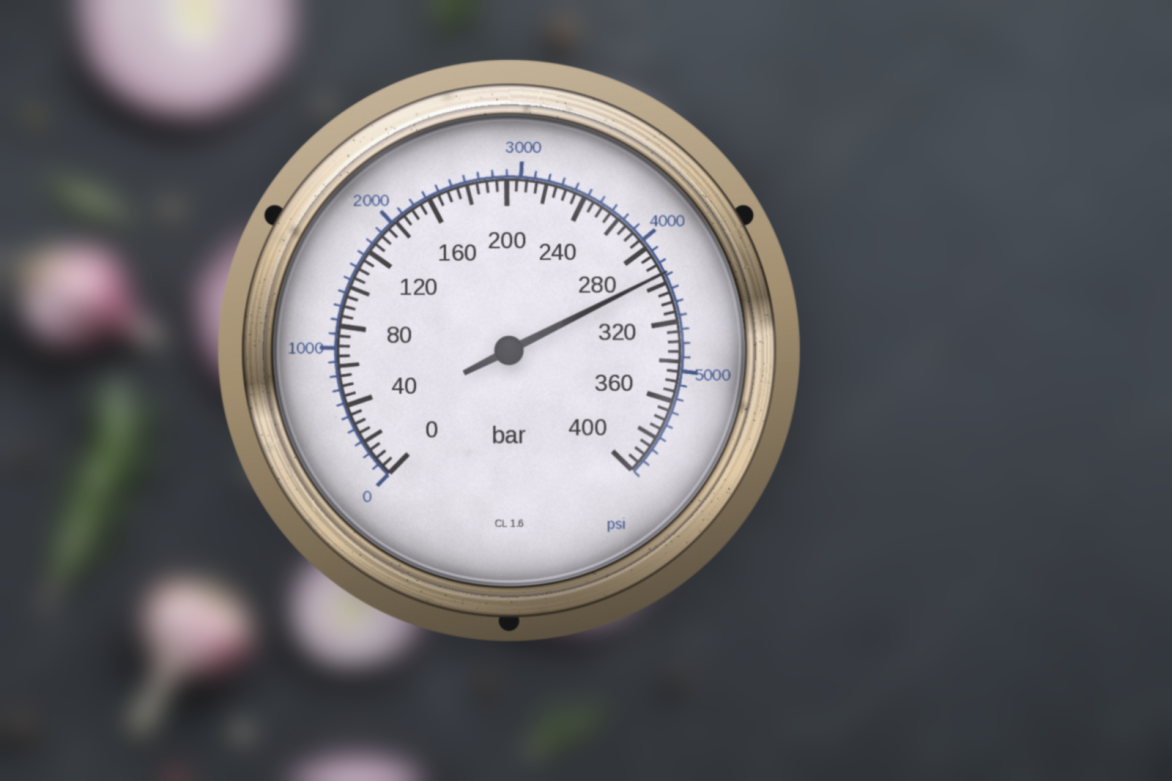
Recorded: {"value": 295, "unit": "bar"}
